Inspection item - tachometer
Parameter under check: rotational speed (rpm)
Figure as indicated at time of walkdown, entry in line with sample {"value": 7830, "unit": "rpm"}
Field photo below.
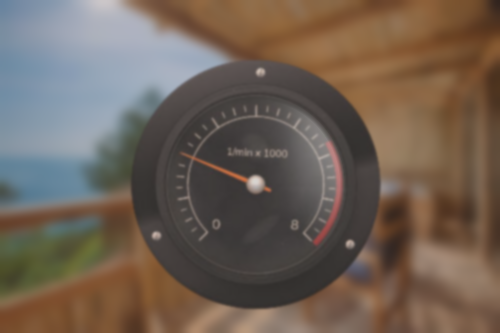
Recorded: {"value": 2000, "unit": "rpm"}
